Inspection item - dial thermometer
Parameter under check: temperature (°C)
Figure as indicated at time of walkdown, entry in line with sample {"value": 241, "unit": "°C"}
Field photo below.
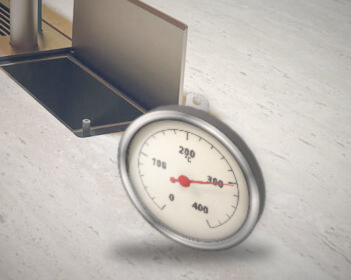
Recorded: {"value": 300, "unit": "°C"}
